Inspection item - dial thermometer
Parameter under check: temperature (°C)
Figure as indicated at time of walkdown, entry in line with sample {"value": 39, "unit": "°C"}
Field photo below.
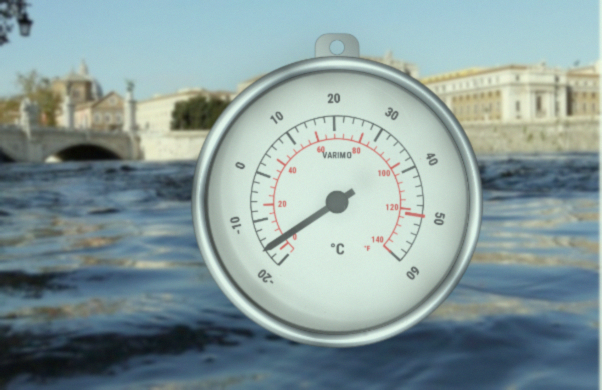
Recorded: {"value": -16, "unit": "°C"}
